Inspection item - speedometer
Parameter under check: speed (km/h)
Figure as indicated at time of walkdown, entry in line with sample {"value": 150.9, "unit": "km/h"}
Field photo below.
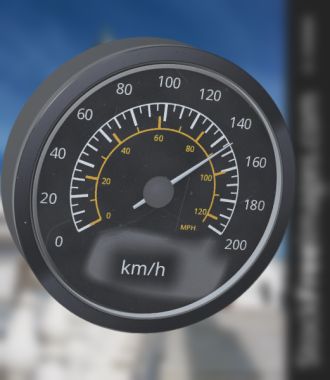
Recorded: {"value": 145, "unit": "km/h"}
